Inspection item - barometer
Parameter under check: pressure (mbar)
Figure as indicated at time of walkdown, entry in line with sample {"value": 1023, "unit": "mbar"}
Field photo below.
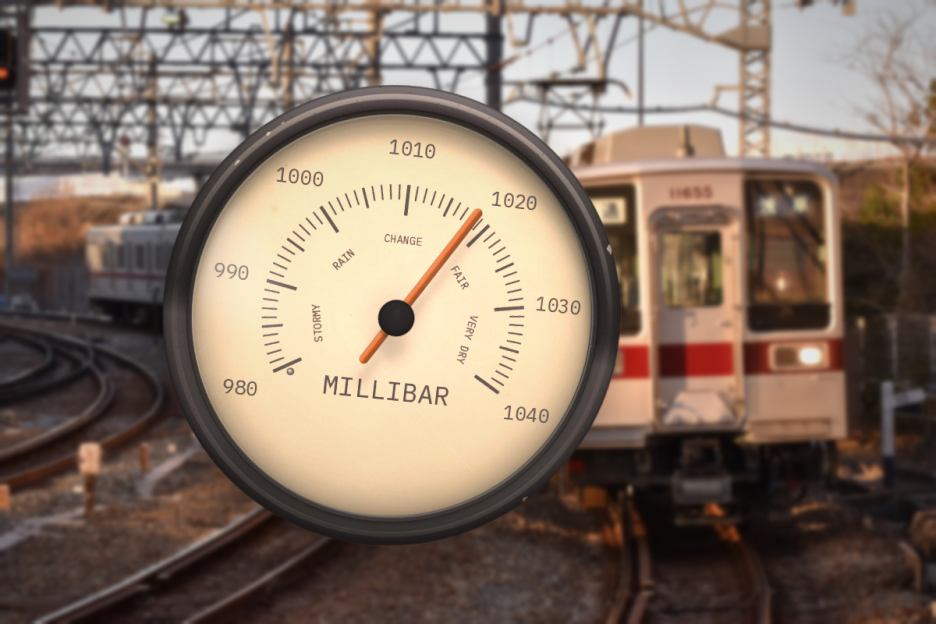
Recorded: {"value": 1018, "unit": "mbar"}
